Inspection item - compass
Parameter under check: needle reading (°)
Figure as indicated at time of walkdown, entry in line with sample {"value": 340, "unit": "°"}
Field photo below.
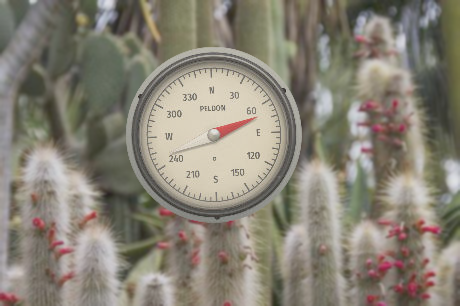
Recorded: {"value": 70, "unit": "°"}
